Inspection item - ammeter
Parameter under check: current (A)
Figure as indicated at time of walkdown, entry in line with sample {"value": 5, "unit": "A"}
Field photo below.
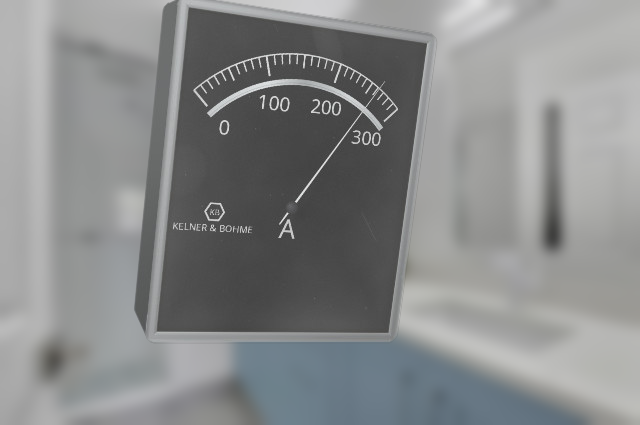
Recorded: {"value": 260, "unit": "A"}
